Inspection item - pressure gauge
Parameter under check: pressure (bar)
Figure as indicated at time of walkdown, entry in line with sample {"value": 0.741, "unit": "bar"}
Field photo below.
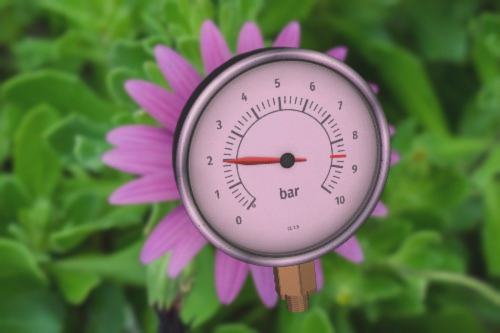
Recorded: {"value": 2, "unit": "bar"}
